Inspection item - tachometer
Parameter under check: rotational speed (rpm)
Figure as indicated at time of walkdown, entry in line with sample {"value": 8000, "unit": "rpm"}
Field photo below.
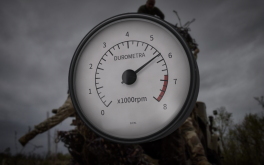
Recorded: {"value": 5750, "unit": "rpm"}
